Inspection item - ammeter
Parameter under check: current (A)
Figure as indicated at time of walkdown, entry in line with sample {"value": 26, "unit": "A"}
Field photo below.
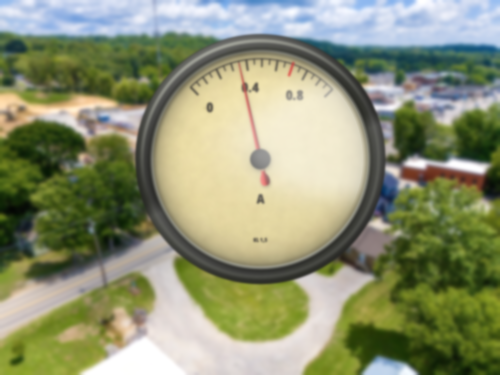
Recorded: {"value": 0.35, "unit": "A"}
